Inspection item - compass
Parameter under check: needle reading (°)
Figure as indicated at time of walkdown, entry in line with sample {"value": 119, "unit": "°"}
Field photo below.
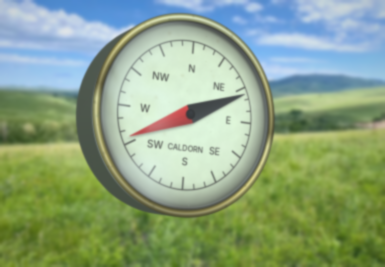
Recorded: {"value": 245, "unit": "°"}
